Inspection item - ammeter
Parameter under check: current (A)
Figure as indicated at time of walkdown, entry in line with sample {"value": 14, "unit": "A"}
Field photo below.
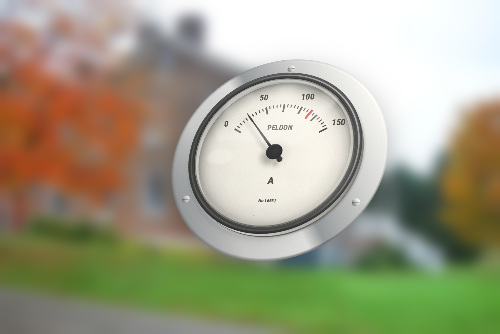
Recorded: {"value": 25, "unit": "A"}
